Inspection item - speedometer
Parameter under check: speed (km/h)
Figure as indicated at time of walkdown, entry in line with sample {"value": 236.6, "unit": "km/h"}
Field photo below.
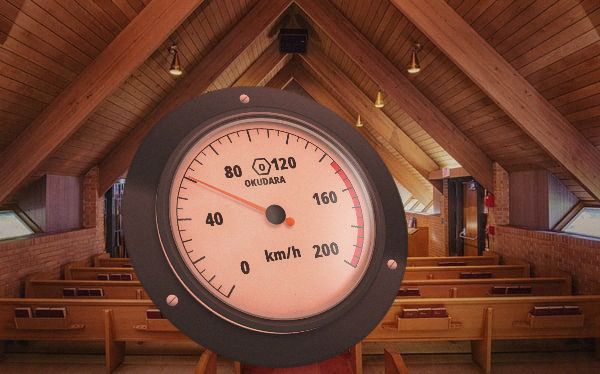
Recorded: {"value": 60, "unit": "km/h"}
